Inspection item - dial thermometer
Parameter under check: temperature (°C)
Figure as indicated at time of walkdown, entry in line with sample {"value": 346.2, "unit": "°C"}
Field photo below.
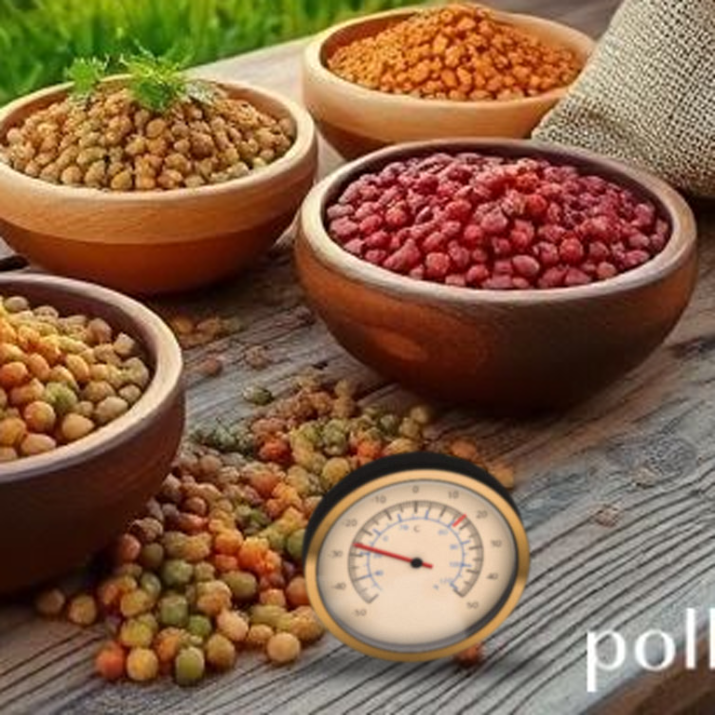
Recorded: {"value": -25, "unit": "°C"}
